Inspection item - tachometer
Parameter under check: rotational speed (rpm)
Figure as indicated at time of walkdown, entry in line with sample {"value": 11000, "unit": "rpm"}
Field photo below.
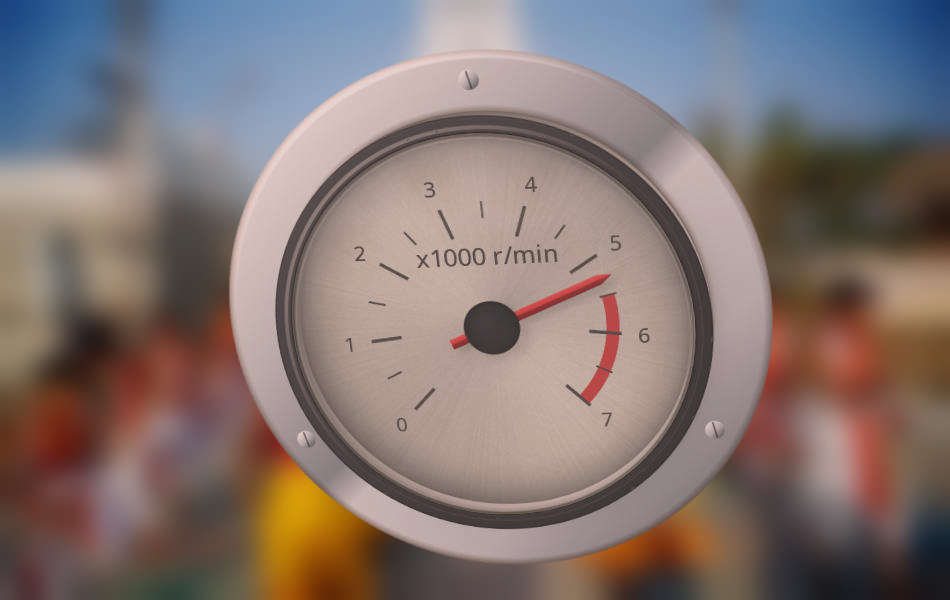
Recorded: {"value": 5250, "unit": "rpm"}
